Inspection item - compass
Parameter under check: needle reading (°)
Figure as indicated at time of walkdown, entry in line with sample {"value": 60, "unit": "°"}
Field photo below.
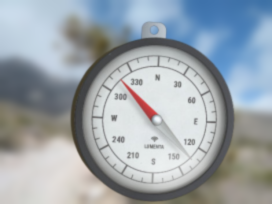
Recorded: {"value": 315, "unit": "°"}
